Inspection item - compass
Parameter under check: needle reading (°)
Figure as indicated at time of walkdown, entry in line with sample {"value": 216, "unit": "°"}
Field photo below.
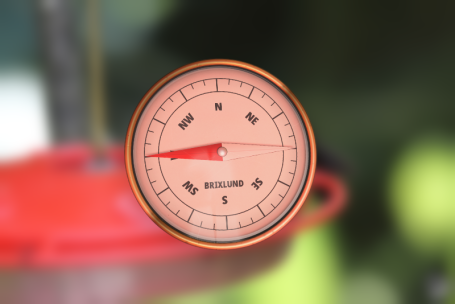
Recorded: {"value": 270, "unit": "°"}
